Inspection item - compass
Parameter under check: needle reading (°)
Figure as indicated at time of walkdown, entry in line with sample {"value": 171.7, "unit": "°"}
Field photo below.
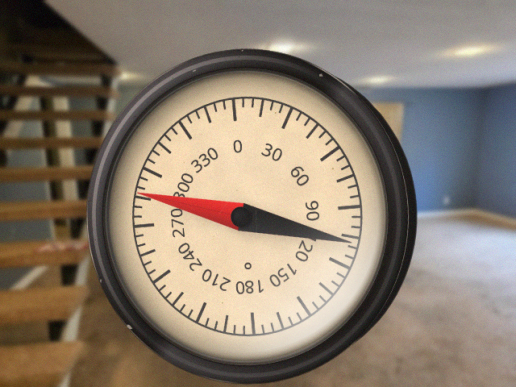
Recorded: {"value": 287.5, "unit": "°"}
